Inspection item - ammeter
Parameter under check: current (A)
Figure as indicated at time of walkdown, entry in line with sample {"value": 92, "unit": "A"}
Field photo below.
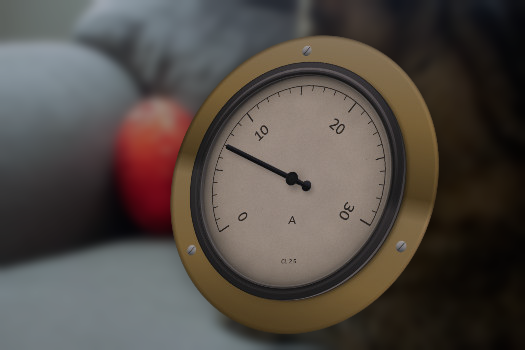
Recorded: {"value": 7, "unit": "A"}
